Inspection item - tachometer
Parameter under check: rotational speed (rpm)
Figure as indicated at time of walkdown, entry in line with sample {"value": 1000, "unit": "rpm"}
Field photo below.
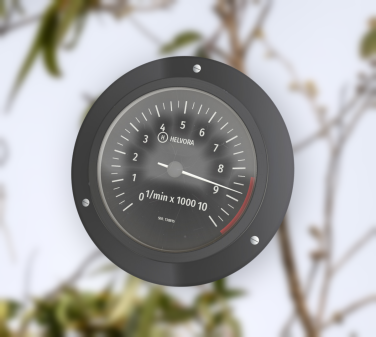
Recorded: {"value": 8750, "unit": "rpm"}
